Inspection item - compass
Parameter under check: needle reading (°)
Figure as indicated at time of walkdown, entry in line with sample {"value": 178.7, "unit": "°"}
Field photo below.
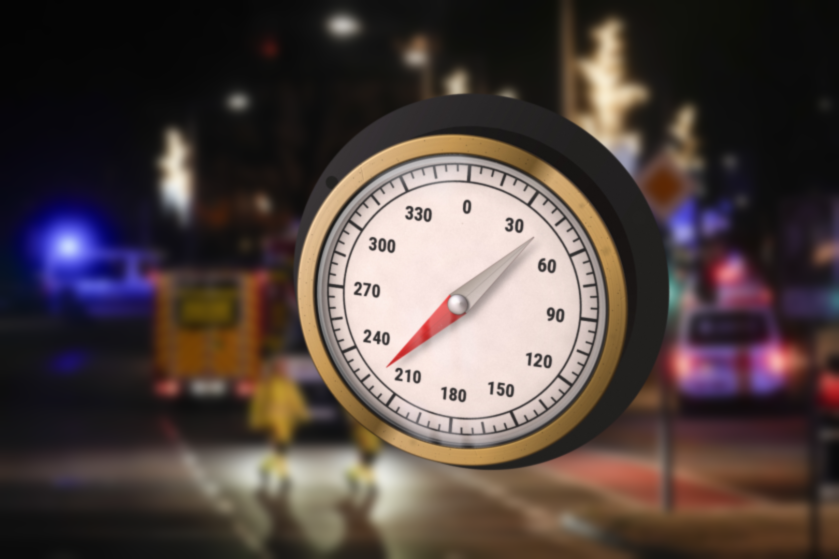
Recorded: {"value": 222.5, "unit": "°"}
